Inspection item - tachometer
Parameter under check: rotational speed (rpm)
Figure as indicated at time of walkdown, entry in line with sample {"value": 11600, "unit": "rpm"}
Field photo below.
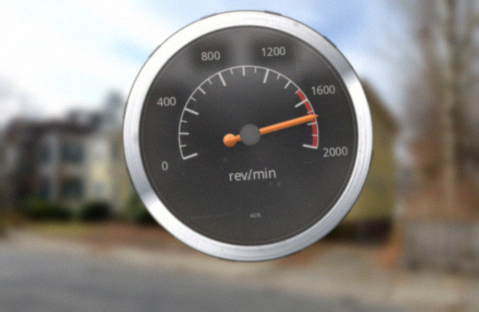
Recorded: {"value": 1750, "unit": "rpm"}
